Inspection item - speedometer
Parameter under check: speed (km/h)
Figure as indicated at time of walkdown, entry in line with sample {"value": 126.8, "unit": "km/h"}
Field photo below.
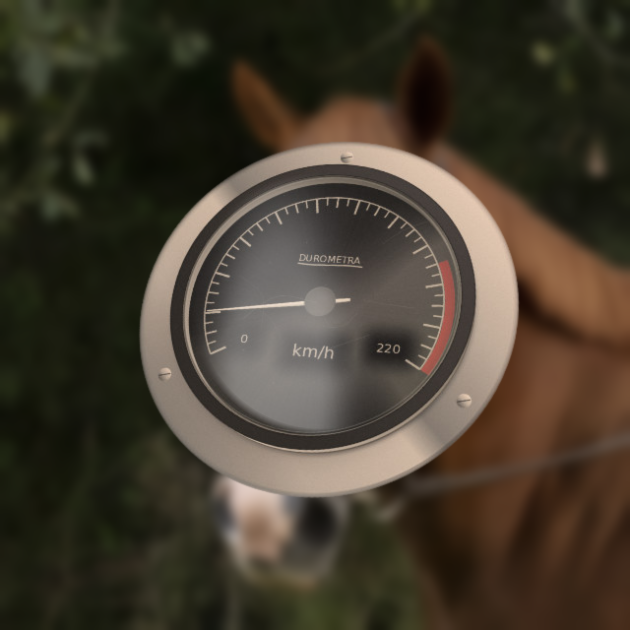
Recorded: {"value": 20, "unit": "km/h"}
